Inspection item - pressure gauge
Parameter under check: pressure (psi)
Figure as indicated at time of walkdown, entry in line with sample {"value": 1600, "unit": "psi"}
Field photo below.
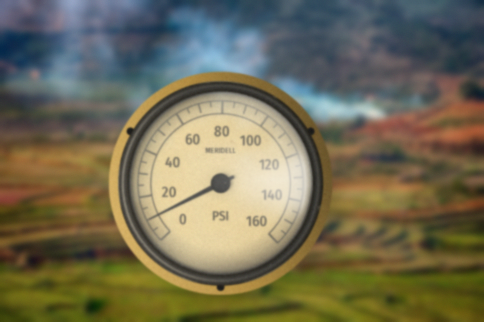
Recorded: {"value": 10, "unit": "psi"}
